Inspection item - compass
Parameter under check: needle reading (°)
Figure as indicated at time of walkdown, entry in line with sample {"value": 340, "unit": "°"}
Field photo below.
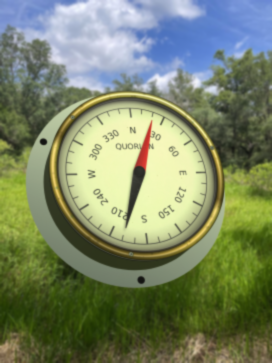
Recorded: {"value": 20, "unit": "°"}
